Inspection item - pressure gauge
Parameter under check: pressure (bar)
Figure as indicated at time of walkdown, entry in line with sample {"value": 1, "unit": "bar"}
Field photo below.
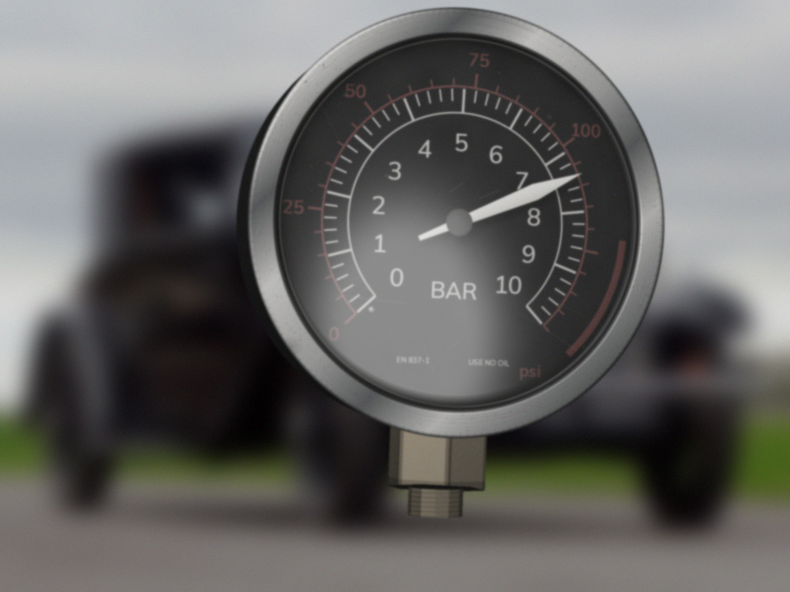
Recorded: {"value": 7.4, "unit": "bar"}
